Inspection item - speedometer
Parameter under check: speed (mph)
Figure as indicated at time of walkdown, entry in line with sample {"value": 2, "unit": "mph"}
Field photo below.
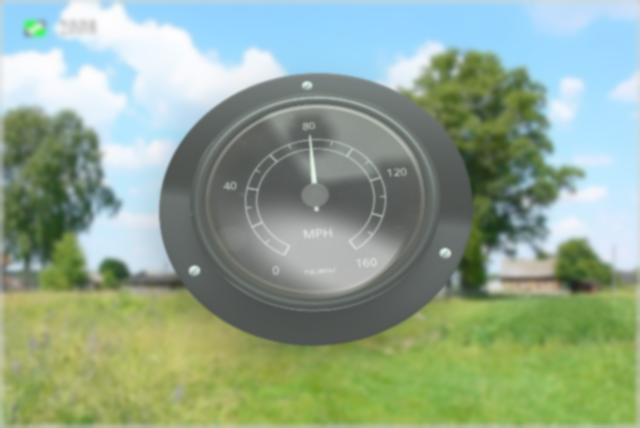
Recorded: {"value": 80, "unit": "mph"}
